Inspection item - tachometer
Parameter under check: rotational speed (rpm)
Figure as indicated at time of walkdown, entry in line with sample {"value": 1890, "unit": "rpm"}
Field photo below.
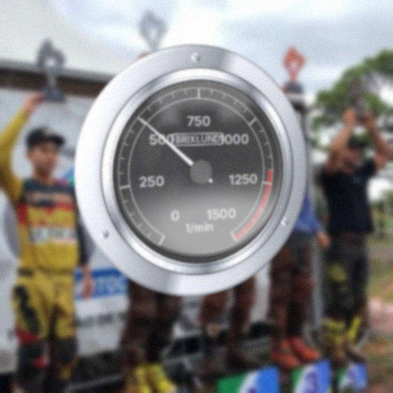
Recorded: {"value": 500, "unit": "rpm"}
